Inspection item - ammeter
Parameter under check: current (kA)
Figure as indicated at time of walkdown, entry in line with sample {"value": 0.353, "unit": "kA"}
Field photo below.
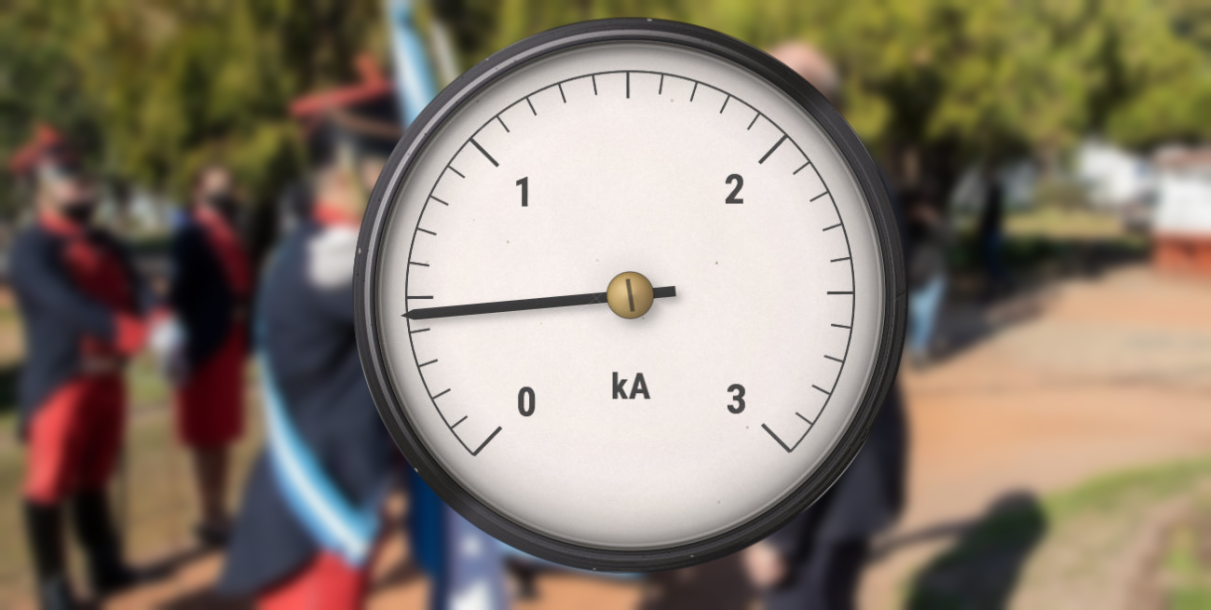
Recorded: {"value": 0.45, "unit": "kA"}
